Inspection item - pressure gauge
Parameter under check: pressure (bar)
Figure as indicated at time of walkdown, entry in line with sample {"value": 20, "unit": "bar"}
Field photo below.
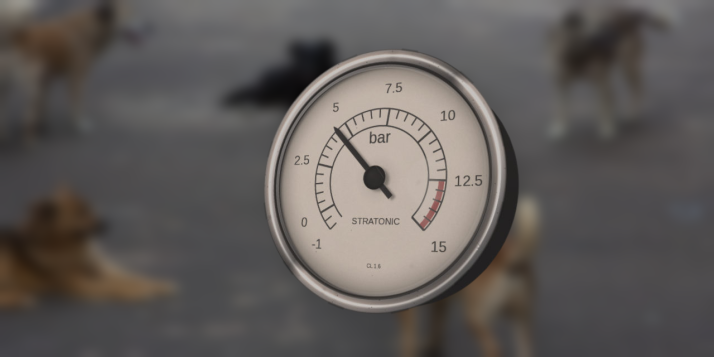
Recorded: {"value": 4.5, "unit": "bar"}
